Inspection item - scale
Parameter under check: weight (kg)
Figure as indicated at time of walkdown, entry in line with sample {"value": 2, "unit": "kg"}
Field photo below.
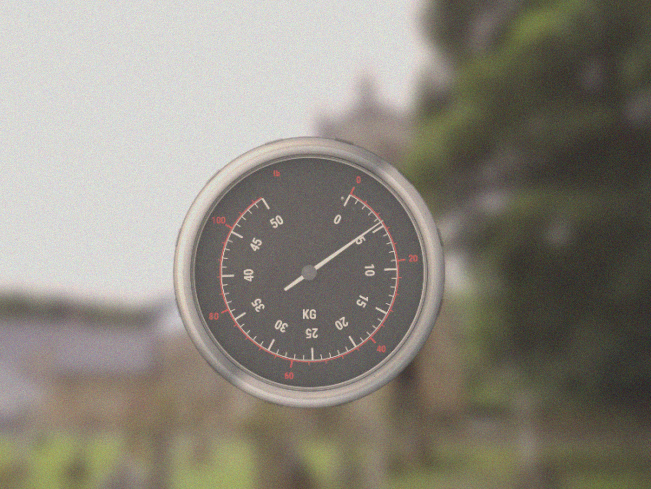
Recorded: {"value": 4.5, "unit": "kg"}
